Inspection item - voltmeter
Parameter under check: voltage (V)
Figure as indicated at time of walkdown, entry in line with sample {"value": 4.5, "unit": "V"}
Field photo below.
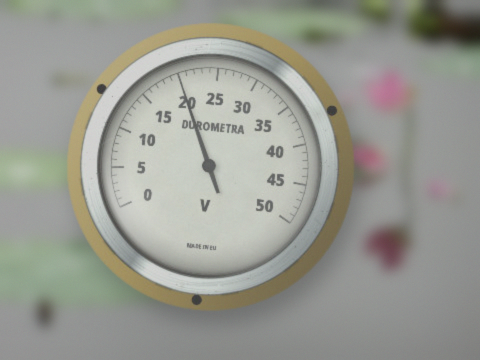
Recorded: {"value": 20, "unit": "V"}
